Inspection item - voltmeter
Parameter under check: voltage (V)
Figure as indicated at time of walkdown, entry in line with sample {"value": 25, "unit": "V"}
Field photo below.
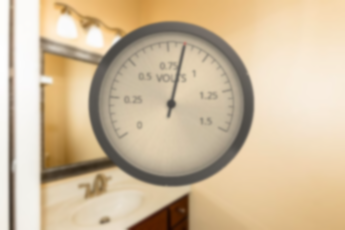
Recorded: {"value": 0.85, "unit": "V"}
